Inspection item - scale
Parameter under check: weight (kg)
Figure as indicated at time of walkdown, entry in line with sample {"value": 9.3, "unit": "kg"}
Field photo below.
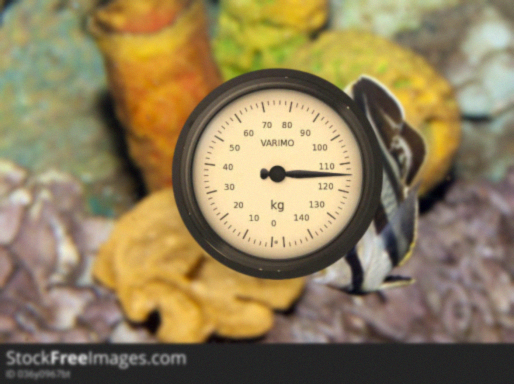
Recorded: {"value": 114, "unit": "kg"}
